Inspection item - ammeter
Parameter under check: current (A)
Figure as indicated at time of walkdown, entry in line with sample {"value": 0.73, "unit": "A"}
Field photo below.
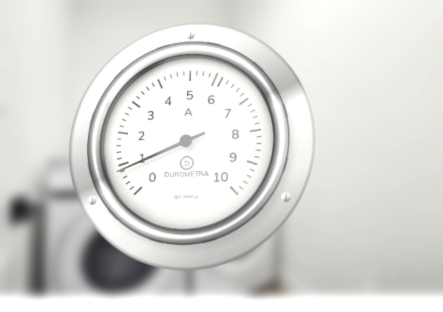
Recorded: {"value": 0.8, "unit": "A"}
